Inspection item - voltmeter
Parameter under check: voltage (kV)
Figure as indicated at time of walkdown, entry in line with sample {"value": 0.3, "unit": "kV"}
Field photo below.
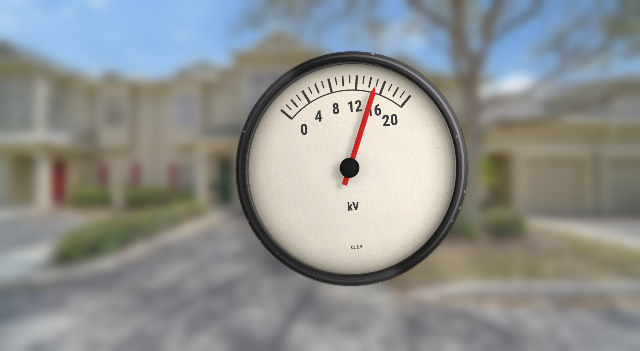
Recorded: {"value": 15, "unit": "kV"}
